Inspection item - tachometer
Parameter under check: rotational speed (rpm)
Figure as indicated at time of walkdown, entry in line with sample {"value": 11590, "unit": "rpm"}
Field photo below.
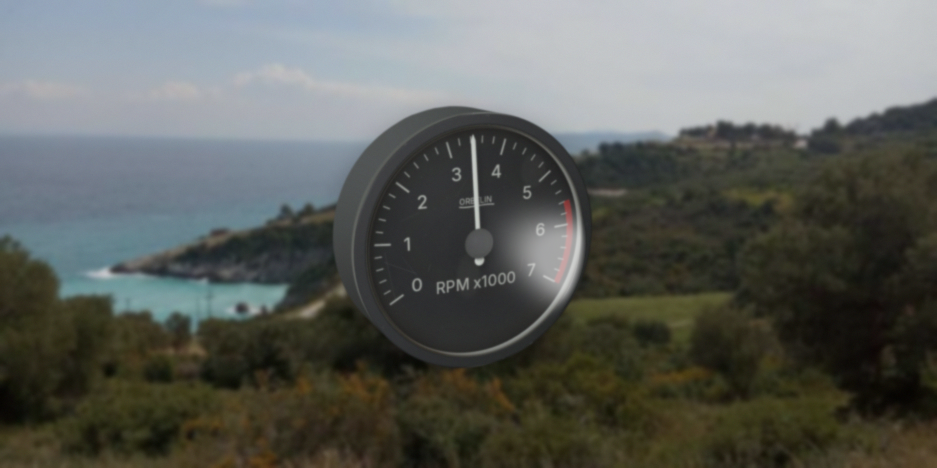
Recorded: {"value": 3400, "unit": "rpm"}
